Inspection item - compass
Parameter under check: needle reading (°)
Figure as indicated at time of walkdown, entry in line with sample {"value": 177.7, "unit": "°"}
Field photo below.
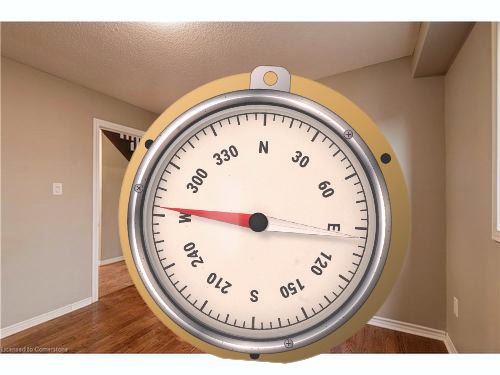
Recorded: {"value": 275, "unit": "°"}
